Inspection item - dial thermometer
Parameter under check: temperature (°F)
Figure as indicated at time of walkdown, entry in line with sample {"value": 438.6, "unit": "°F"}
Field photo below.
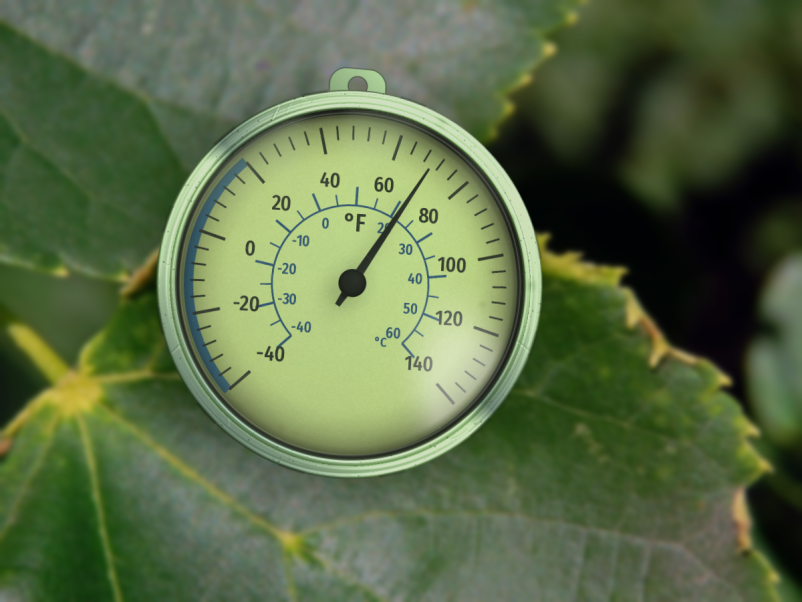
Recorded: {"value": 70, "unit": "°F"}
